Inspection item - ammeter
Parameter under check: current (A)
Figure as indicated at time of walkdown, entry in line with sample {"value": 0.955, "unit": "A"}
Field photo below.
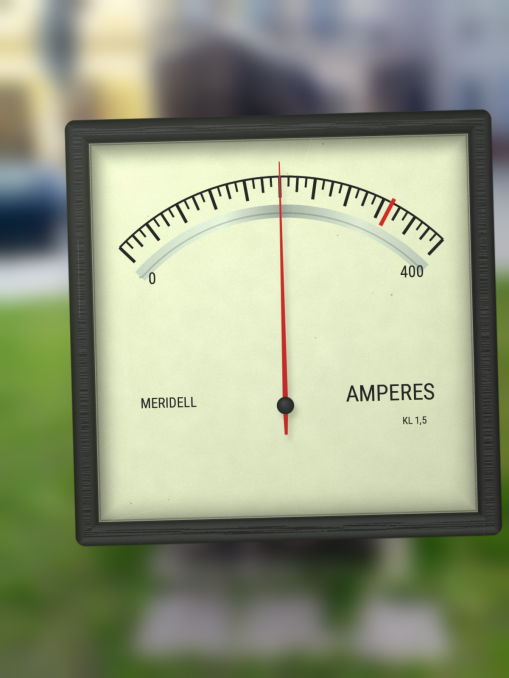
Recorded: {"value": 200, "unit": "A"}
